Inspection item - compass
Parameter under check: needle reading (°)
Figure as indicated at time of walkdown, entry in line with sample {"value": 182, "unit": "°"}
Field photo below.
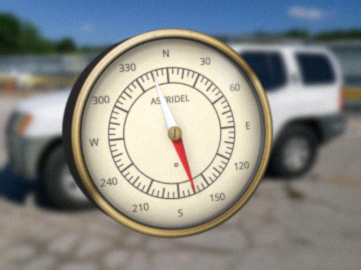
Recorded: {"value": 165, "unit": "°"}
